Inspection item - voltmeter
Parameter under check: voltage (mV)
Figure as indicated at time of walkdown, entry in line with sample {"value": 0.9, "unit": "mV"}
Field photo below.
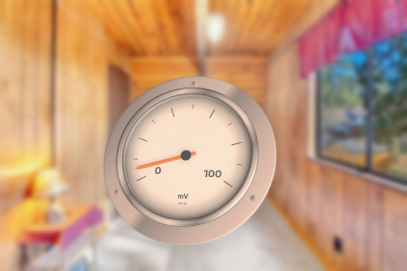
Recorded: {"value": 5, "unit": "mV"}
